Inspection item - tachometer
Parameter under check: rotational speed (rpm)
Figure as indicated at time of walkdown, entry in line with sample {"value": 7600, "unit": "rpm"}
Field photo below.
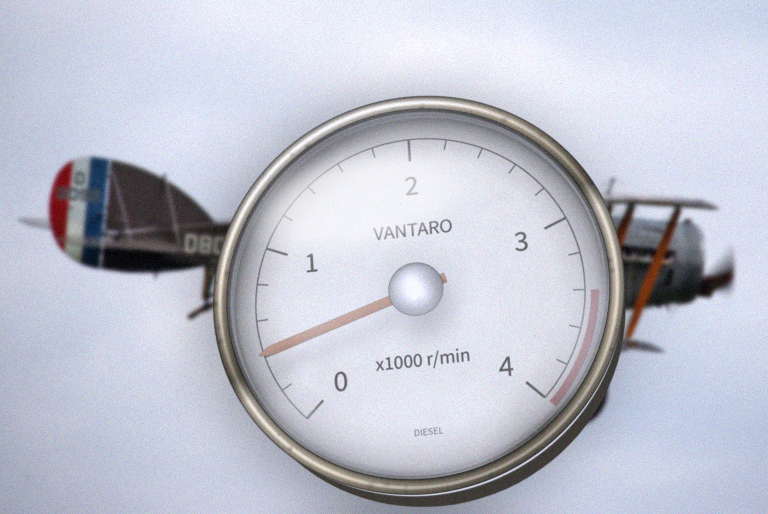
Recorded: {"value": 400, "unit": "rpm"}
